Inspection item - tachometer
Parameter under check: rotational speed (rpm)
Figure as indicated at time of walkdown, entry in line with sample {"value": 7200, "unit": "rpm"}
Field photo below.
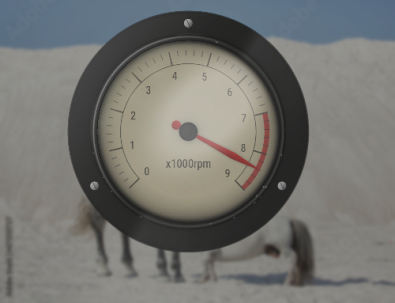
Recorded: {"value": 8400, "unit": "rpm"}
